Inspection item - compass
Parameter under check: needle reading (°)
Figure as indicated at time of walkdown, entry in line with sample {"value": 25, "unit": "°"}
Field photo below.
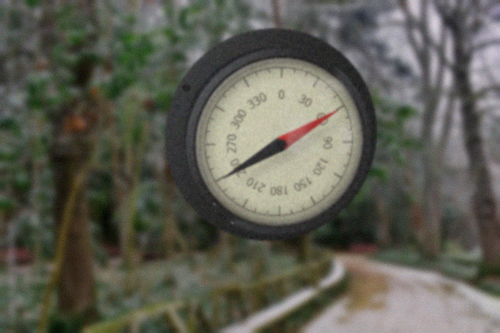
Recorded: {"value": 60, "unit": "°"}
